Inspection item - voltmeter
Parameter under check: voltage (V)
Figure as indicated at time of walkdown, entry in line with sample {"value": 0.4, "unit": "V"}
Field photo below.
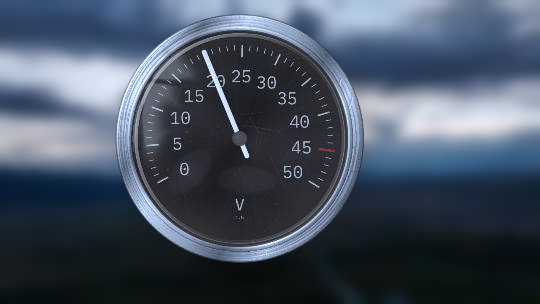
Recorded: {"value": 20, "unit": "V"}
